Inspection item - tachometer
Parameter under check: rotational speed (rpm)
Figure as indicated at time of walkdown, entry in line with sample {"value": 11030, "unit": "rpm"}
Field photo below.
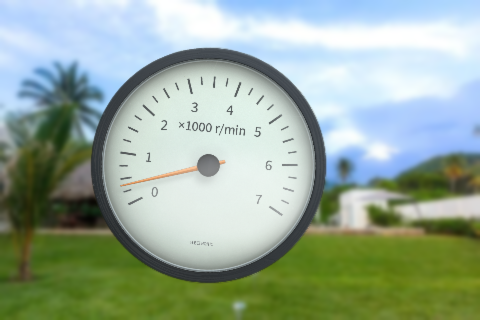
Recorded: {"value": 375, "unit": "rpm"}
